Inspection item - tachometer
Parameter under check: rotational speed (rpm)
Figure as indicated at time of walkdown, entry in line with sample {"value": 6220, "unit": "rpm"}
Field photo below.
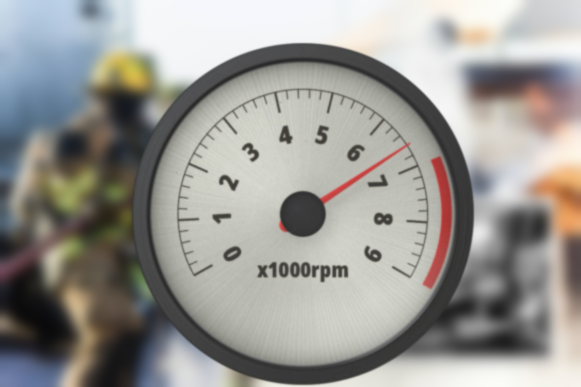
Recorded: {"value": 6600, "unit": "rpm"}
